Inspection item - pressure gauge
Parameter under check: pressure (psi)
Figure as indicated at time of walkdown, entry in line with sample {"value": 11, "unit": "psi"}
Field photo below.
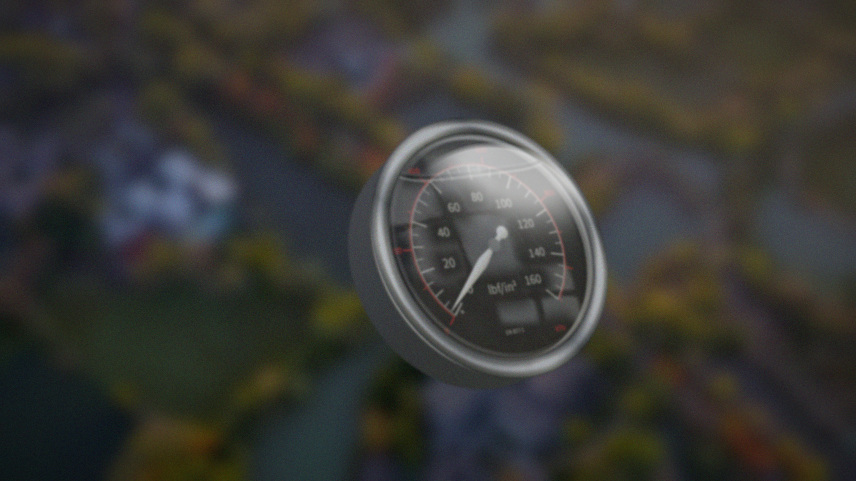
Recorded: {"value": 2.5, "unit": "psi"}
